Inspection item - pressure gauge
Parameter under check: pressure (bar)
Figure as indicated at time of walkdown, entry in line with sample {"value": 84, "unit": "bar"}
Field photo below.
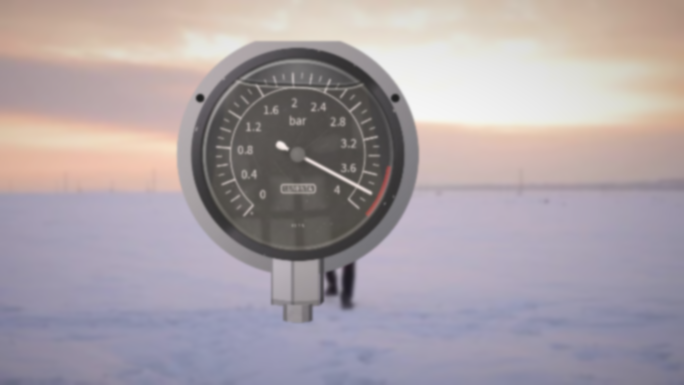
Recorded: {"value": 3.8, "unit": "bar"}
